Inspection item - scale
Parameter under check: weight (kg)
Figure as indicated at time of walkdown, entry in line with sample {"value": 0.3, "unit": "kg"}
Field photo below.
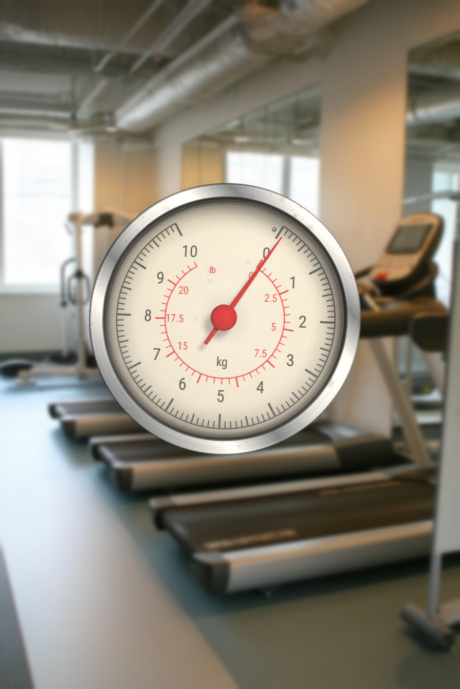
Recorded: {"value": 0.1, "unit": "kg"}
